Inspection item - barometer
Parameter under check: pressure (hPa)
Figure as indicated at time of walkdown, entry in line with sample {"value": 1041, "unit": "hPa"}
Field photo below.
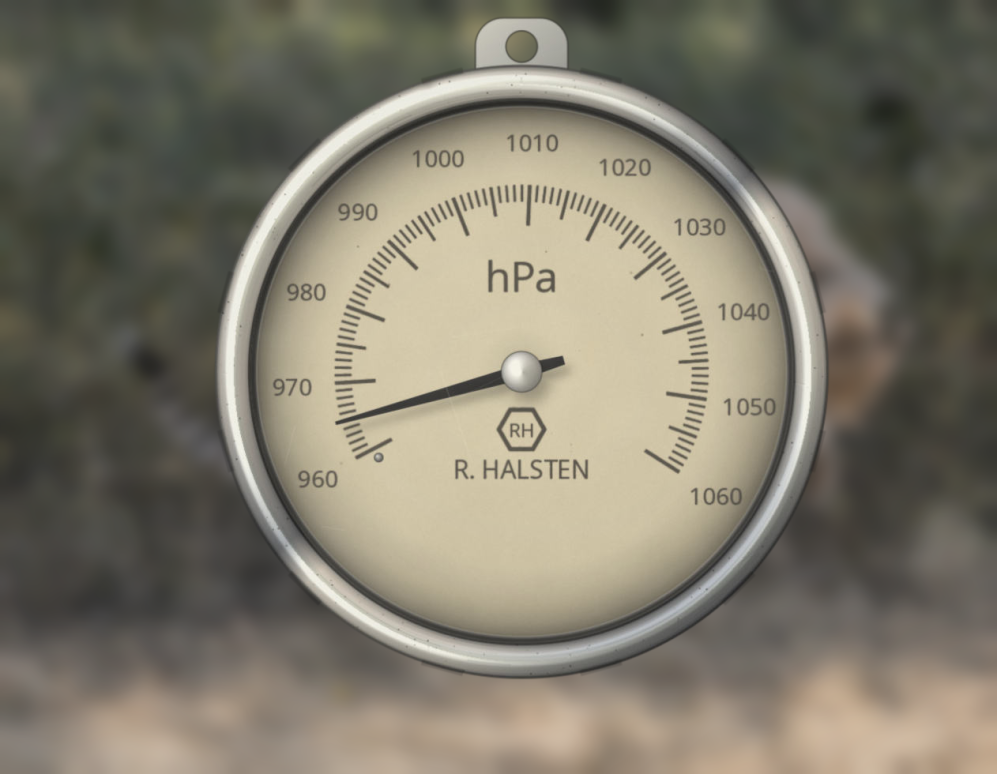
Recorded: {"value": 965, "unit": "hPa"}
